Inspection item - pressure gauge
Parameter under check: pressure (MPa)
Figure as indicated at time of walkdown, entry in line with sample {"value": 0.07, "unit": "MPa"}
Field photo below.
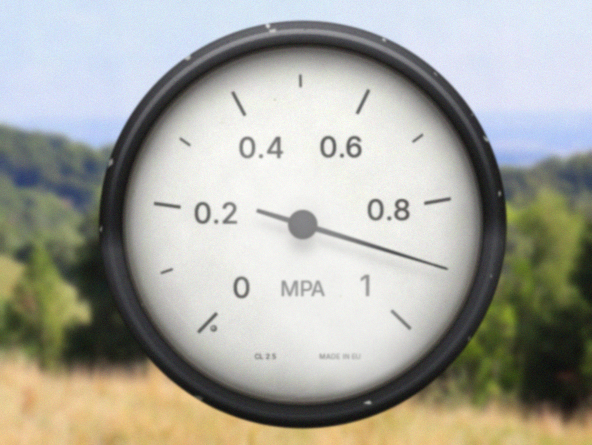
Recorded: {"value": 0.9, "unit": "MPa"}
